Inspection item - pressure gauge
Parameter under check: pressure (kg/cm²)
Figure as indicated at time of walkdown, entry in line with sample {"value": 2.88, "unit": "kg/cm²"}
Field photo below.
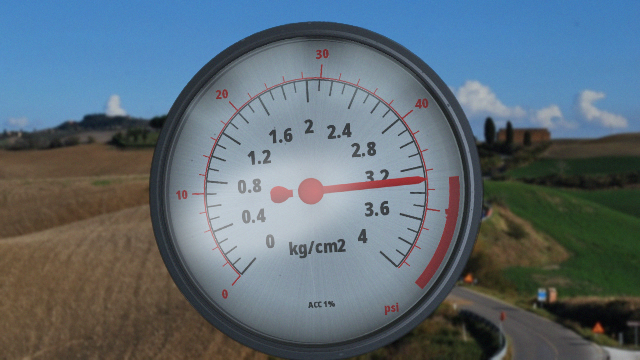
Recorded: {"value": 3.3, "unit": "kg/cm²"}
